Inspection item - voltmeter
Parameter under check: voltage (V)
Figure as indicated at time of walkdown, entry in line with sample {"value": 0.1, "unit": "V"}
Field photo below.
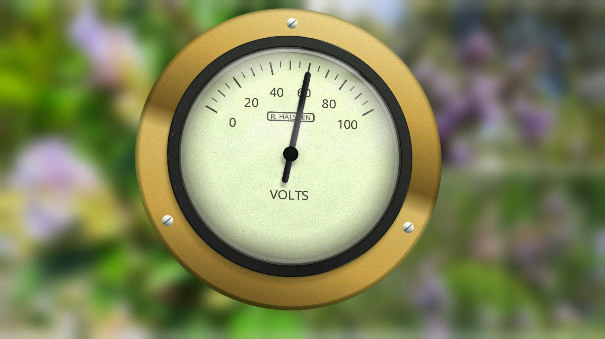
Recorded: {"value": 60, "unit": "V"}
